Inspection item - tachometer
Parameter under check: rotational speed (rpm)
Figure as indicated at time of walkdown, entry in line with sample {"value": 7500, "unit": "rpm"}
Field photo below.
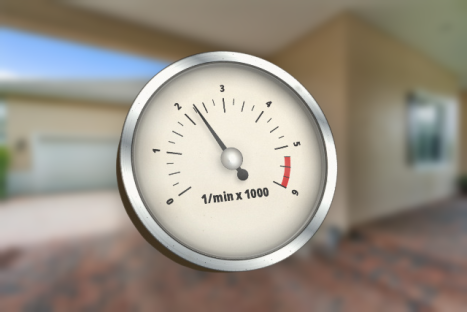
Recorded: {"value": 2250, "unit": "rpm"}
